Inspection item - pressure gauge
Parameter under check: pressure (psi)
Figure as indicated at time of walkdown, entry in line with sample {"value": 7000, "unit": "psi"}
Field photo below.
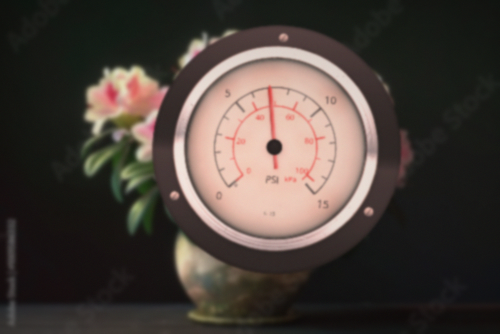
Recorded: {"value": 7, "unit": "psi"}
